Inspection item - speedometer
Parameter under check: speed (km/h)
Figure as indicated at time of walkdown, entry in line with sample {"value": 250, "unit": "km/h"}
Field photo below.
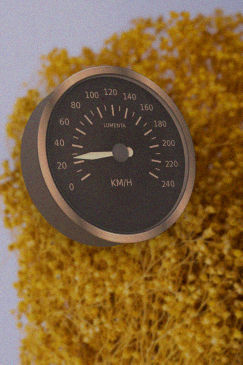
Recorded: {"value": 25, "unit": "km/h"}
